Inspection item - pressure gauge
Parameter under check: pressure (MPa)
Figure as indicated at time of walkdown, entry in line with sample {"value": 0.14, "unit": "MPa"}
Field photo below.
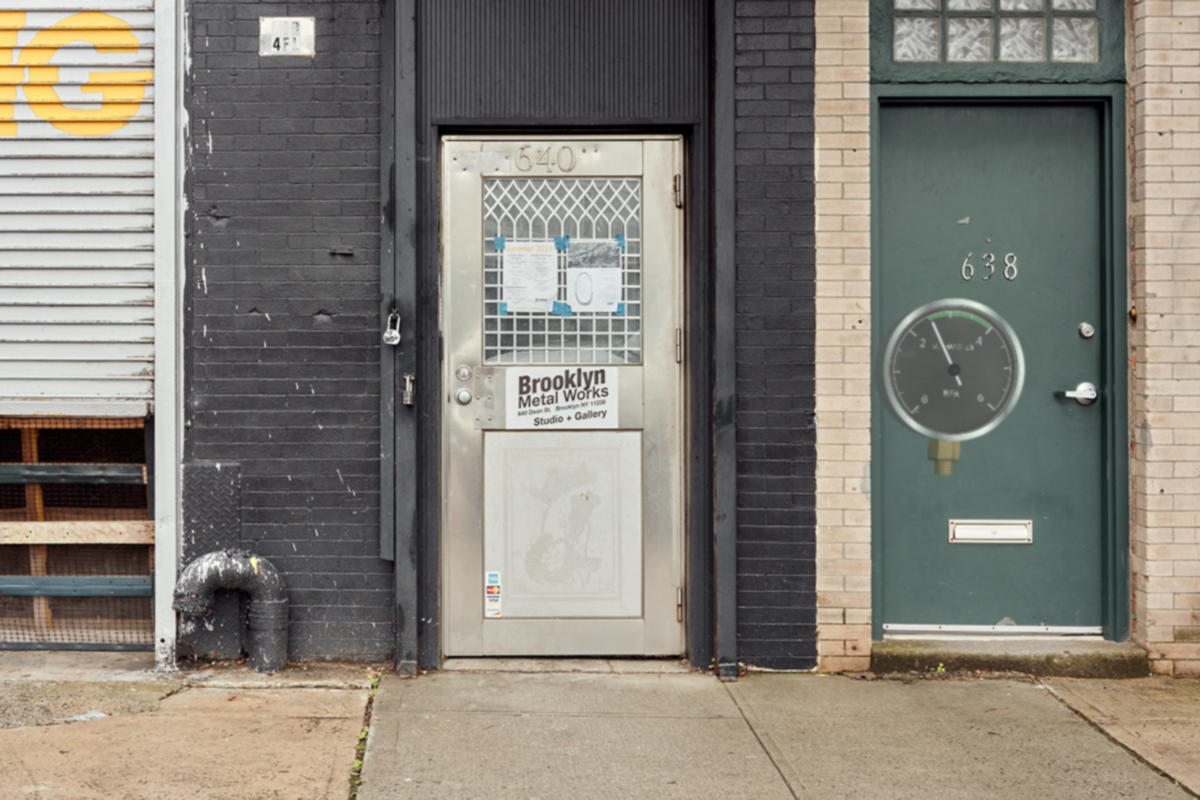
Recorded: {"value": 2.5, "unit": "MPa"}
